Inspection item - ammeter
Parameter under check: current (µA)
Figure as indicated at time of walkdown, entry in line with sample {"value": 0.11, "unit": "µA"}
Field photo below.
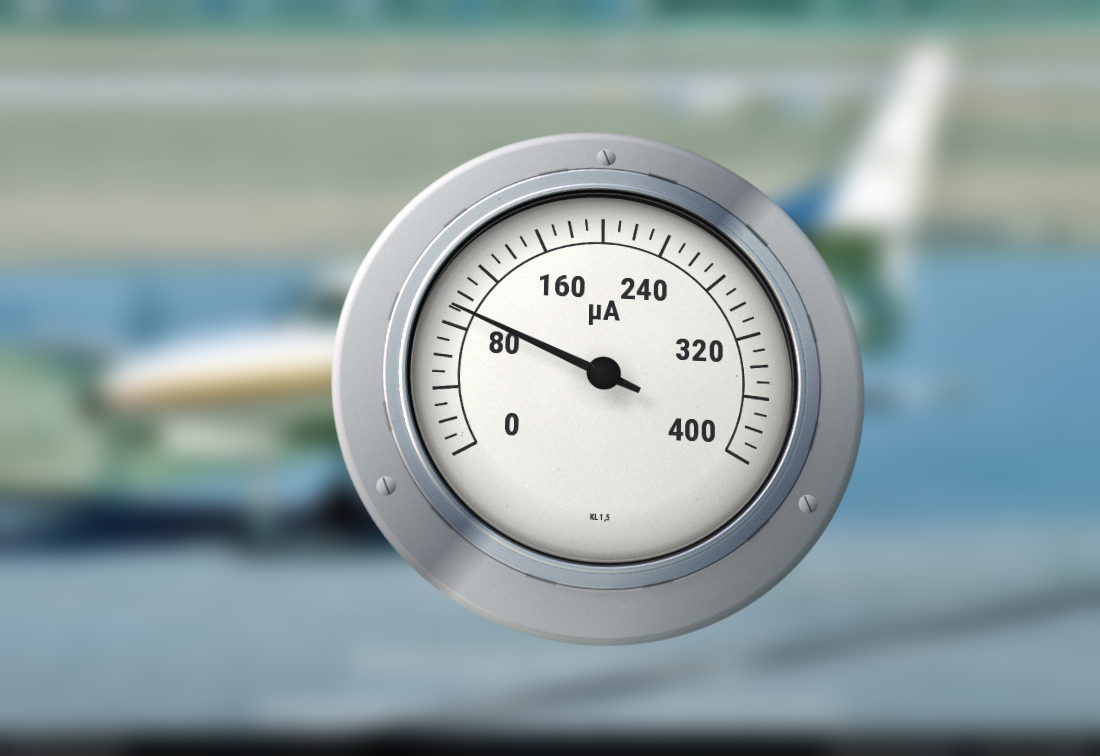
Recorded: {"value": 90, "unit": "µA"}
